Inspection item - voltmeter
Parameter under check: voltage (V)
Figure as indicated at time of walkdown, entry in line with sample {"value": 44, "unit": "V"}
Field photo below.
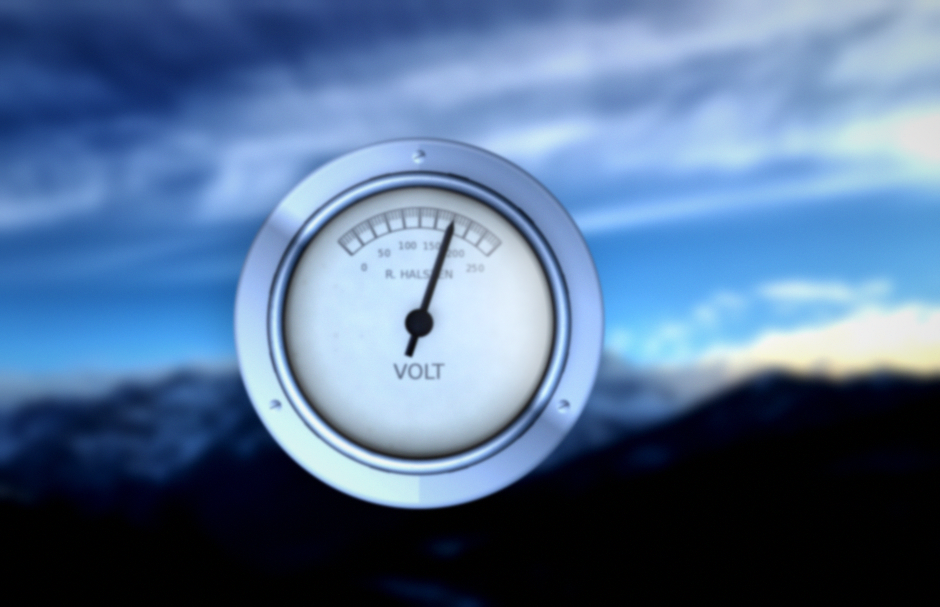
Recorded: {"value": 175, "unit": "V"}
